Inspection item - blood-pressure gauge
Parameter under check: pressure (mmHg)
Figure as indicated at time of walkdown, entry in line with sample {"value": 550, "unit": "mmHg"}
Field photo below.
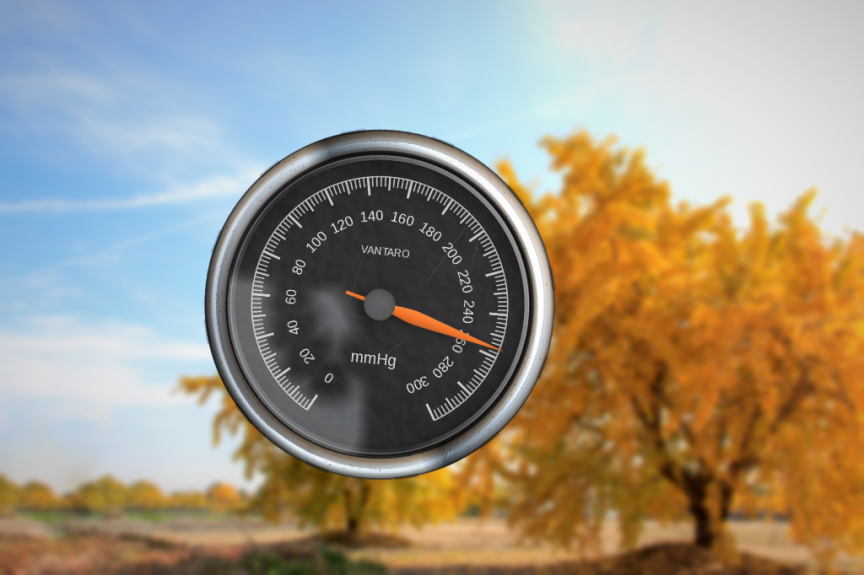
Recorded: {"value": 256, "unit": "mmHg"}
